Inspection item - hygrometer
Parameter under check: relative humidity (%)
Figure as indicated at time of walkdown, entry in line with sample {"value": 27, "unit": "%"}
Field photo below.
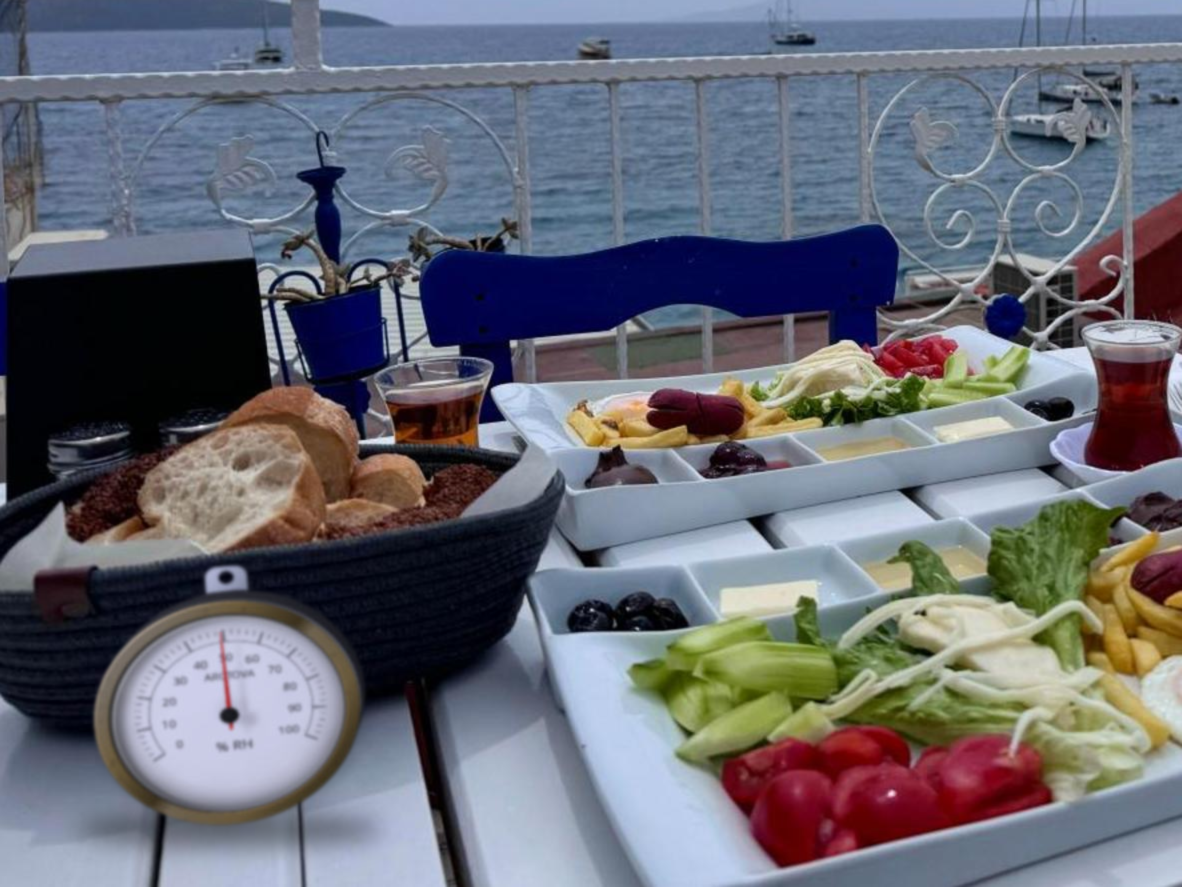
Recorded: {"value": 50, "unit": "%"}
